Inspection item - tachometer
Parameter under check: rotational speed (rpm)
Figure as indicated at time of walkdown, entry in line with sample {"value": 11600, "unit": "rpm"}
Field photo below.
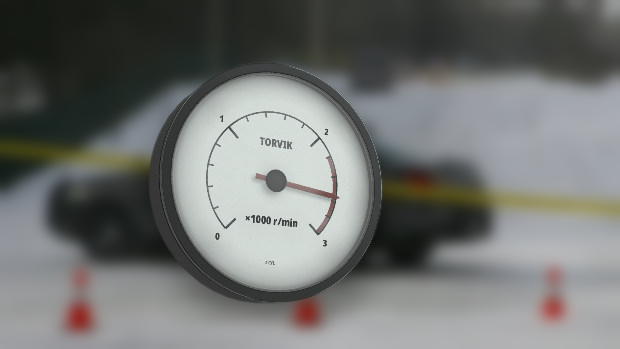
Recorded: {"value": 2600, "unit": "rpm"}
